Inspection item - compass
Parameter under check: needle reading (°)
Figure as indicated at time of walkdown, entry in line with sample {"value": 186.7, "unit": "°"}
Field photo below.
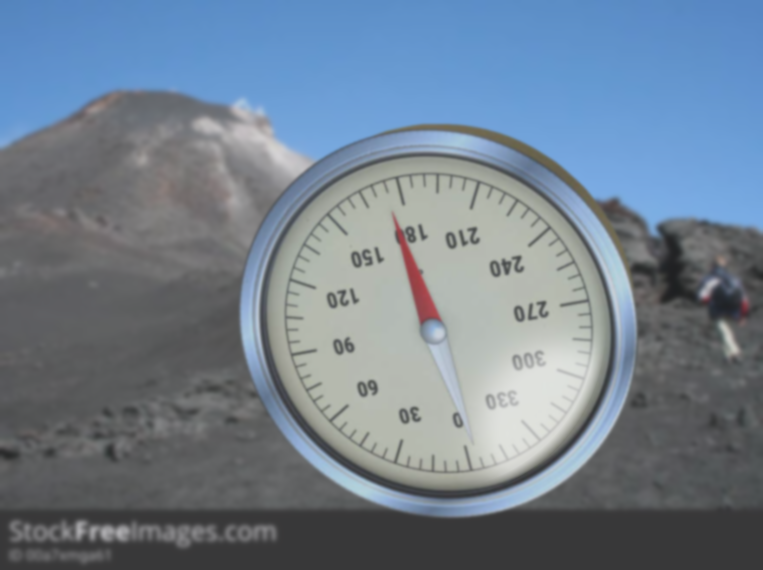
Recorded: {"value": 175, "unit": "°"}
